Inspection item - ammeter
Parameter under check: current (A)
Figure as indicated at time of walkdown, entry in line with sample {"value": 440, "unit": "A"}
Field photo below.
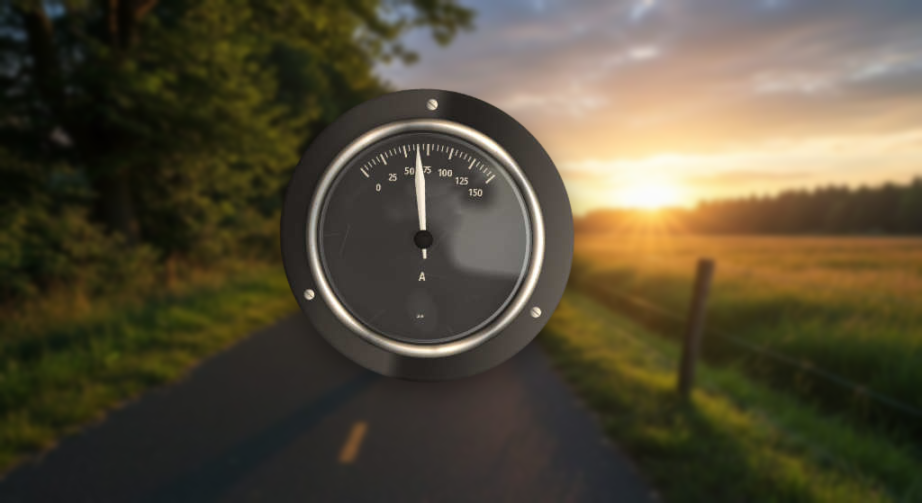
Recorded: {"value": 65, "unit": "A"}
